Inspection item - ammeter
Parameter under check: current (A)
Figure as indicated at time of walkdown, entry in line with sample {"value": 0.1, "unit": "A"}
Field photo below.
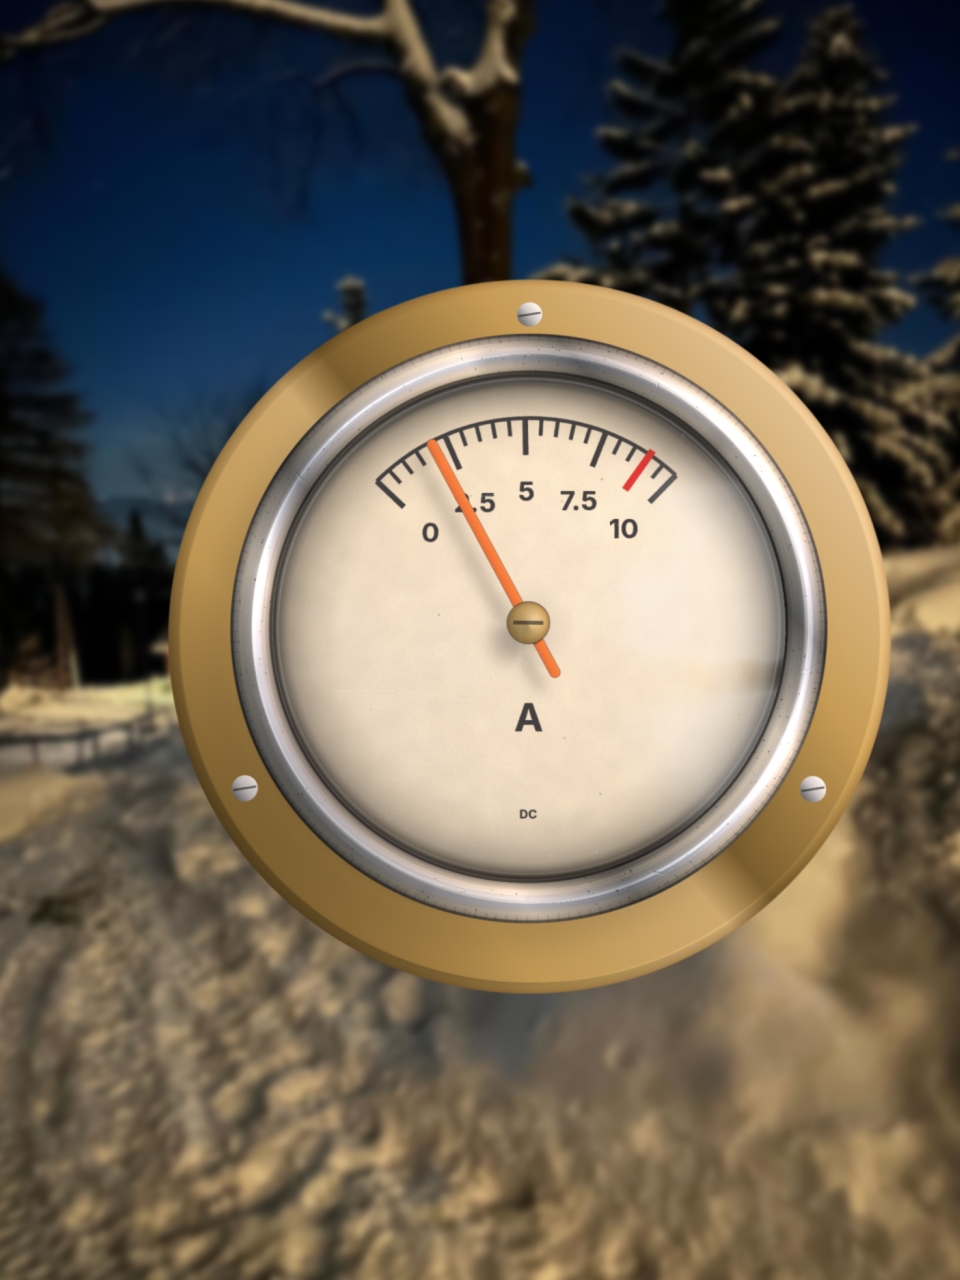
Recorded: {"value": 2, "unit": "A"}
